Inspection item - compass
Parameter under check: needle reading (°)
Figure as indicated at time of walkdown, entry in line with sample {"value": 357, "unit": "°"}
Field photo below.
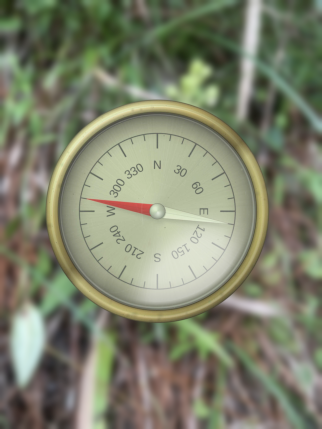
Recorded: {"value": 280, "unit": "°"}
